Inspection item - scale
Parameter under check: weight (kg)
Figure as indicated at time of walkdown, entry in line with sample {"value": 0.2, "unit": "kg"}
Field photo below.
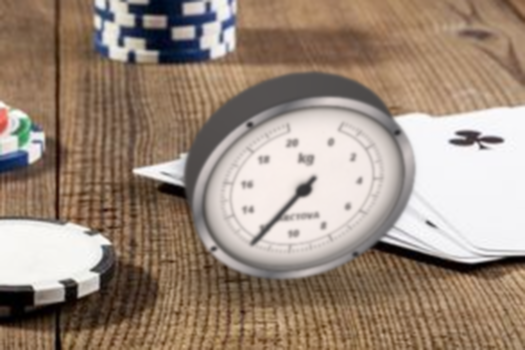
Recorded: {"value": 12, "unit": "kg"}
